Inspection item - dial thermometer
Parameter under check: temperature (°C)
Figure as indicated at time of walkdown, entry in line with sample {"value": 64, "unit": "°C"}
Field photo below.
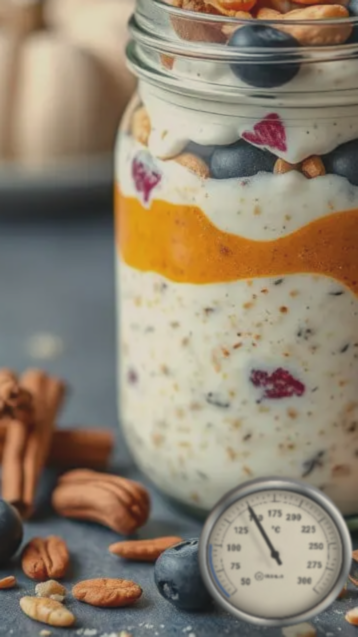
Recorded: {"value": 150, "unit": "°C"}
